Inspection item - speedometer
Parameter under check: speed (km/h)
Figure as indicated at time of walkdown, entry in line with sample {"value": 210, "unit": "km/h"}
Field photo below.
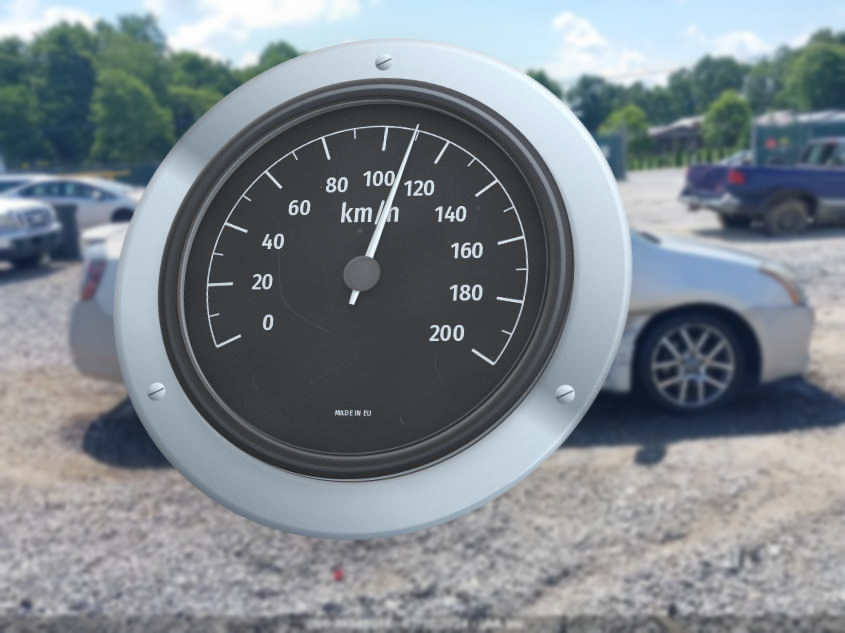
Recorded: {"value": 110, "unit": "km/h"}
